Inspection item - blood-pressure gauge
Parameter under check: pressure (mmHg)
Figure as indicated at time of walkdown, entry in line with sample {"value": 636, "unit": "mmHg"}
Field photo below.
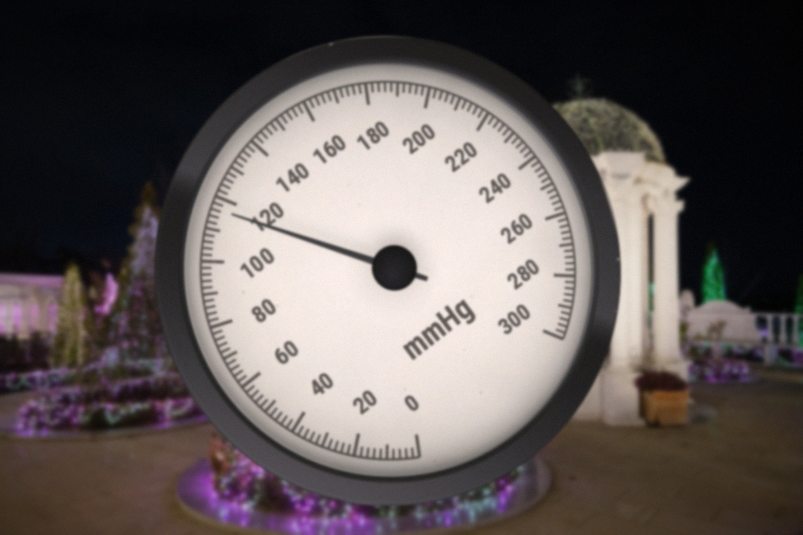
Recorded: {"value": 116, "unit": "mmHg"}
